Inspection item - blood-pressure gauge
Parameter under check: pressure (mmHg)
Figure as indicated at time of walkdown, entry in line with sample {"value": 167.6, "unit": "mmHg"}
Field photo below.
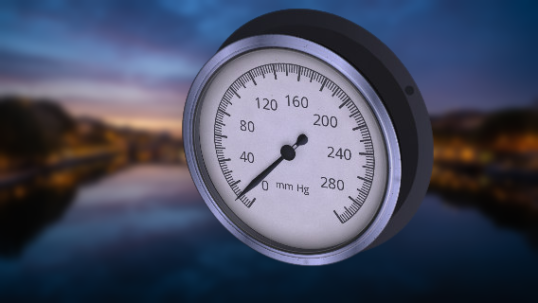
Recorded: {"value": 10, "unit": "mmHg"}
